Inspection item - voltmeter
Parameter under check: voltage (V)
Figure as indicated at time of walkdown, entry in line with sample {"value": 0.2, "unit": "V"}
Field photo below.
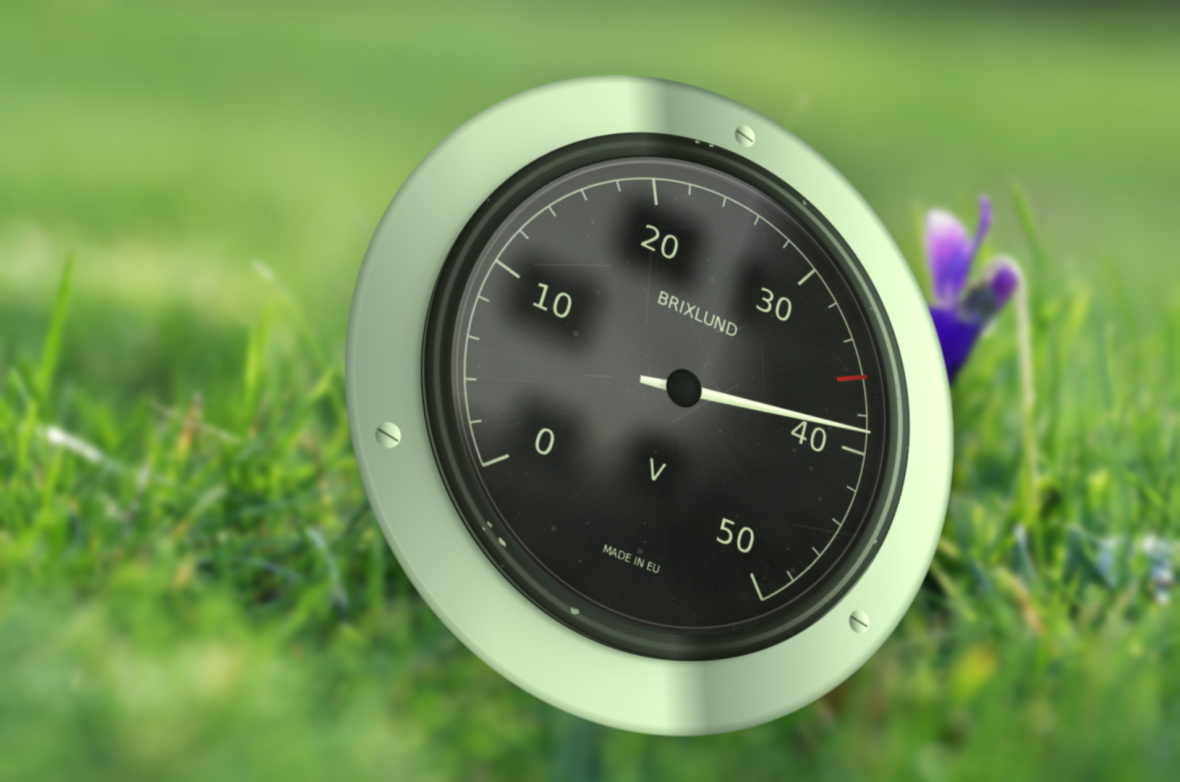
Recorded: {"value": 39, "unit": "V"}
